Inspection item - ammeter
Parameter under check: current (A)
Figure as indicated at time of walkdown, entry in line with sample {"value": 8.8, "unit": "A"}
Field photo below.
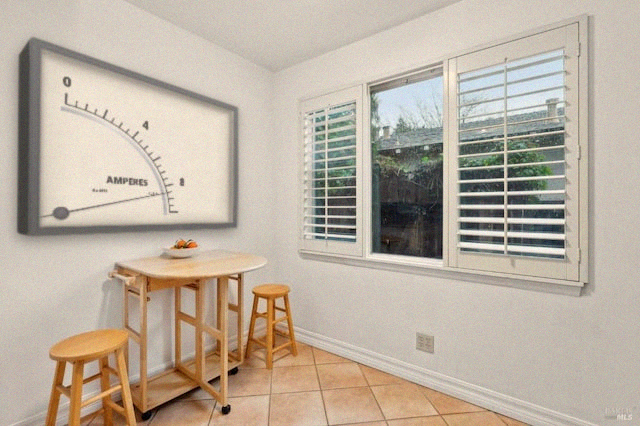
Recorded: {"value": 8.5, "unit": "A"}
